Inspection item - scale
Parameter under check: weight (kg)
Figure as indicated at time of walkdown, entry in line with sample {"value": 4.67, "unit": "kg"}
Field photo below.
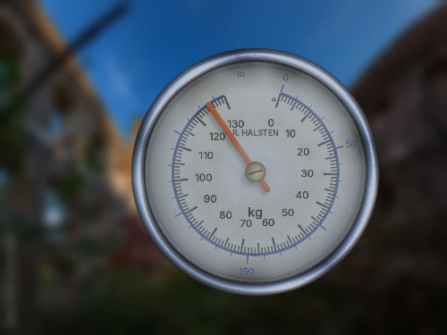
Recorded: {"value": 125, "unit": "kg"}
